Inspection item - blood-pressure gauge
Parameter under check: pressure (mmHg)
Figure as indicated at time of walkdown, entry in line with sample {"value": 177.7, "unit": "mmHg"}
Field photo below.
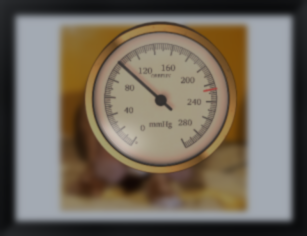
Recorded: {"value": 100, "unit": "mmHg"}
